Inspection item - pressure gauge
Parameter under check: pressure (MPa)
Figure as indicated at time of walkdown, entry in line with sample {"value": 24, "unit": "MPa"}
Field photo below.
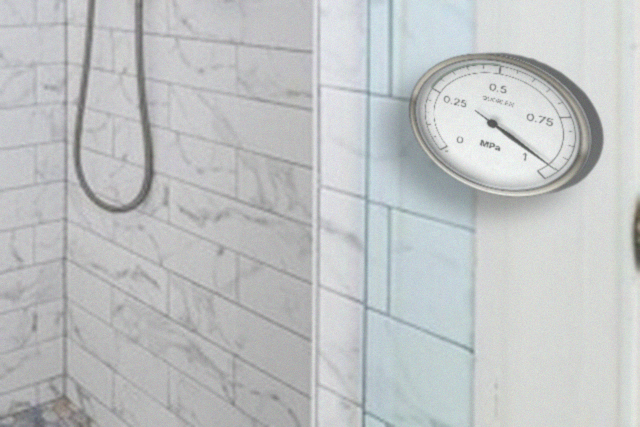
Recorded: {"value": 0.95, "unit": "MPa"}
